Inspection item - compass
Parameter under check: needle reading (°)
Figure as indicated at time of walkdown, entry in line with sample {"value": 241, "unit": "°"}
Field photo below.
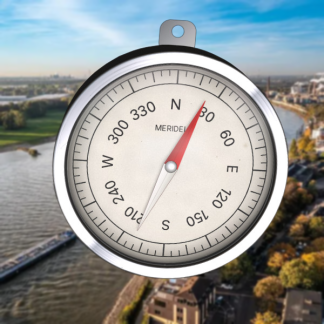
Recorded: {"value": 22.5, "unit": "°"}
